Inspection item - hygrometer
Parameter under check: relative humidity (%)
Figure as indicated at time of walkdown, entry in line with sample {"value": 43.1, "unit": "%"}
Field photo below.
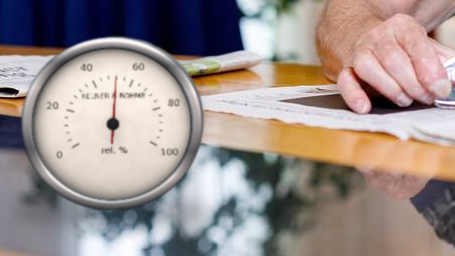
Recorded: {"value": 52, "unit": "%"}
